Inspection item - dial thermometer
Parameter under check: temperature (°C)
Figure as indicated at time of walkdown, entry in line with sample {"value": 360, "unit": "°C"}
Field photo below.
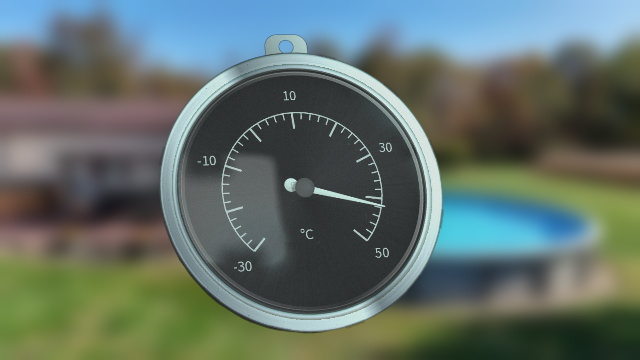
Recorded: {"value": 42, "unit": "°C"}
